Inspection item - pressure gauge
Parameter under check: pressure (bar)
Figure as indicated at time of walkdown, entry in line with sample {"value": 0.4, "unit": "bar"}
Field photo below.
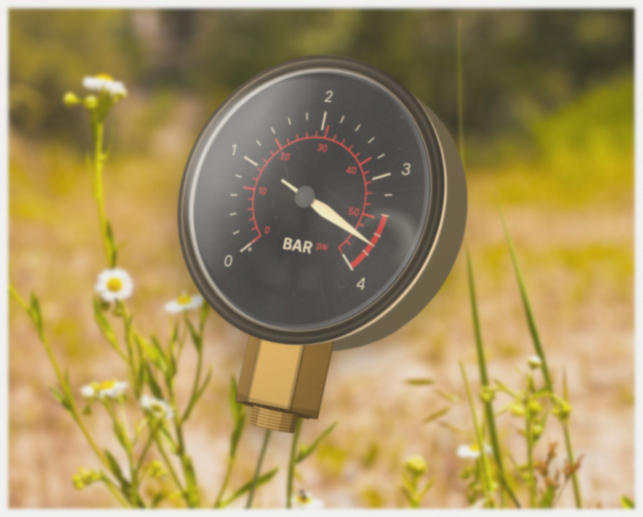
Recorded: {"value": 3.7, "unit": "bar"}
